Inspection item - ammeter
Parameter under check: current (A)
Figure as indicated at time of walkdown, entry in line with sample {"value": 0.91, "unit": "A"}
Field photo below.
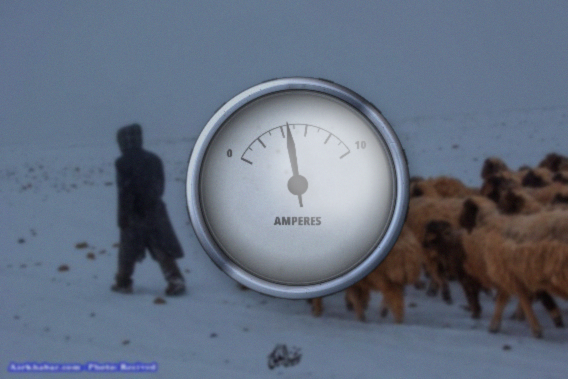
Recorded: {"value": 4.5, "unit": "A"}
